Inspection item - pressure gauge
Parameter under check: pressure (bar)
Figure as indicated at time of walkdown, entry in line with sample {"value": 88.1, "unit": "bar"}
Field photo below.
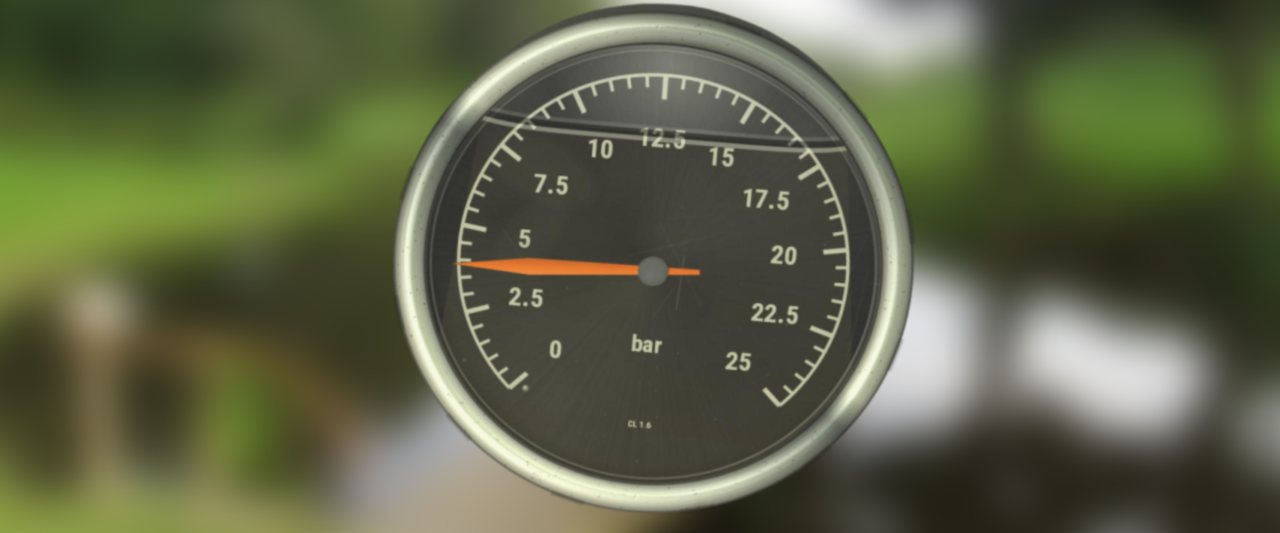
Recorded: {"value": 4, "unit": "bar"}
